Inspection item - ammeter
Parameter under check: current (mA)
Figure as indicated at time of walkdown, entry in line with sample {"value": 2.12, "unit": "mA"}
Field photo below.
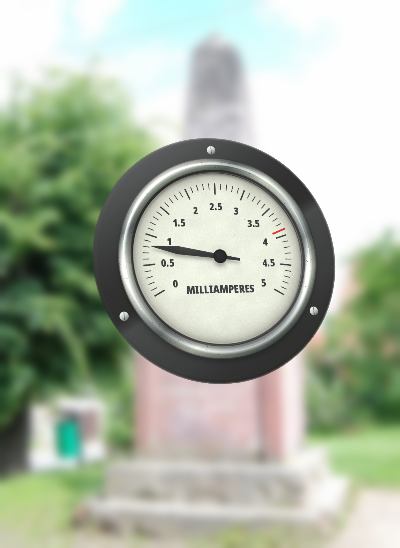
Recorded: {"value": 0.8, "unit": "mA"}
